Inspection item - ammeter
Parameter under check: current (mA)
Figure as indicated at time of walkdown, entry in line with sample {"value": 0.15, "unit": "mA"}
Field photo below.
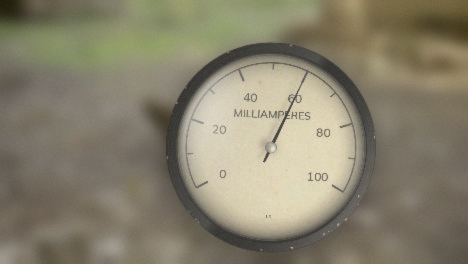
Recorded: {"value": 60, "unit": "mA"}
